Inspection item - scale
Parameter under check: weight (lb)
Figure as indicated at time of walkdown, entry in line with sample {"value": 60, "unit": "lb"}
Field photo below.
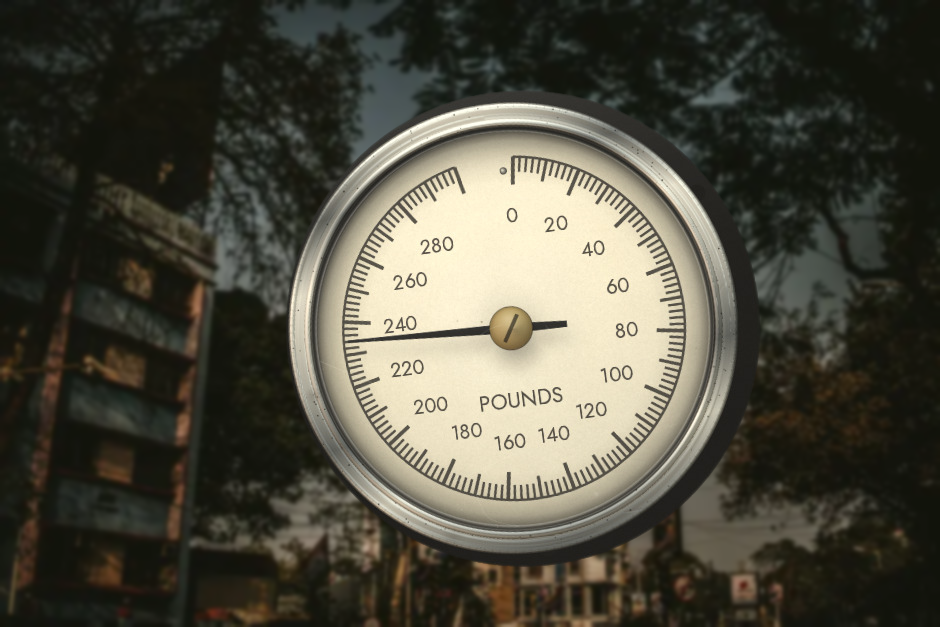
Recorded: {"value": 234, "unit": "lb"}
